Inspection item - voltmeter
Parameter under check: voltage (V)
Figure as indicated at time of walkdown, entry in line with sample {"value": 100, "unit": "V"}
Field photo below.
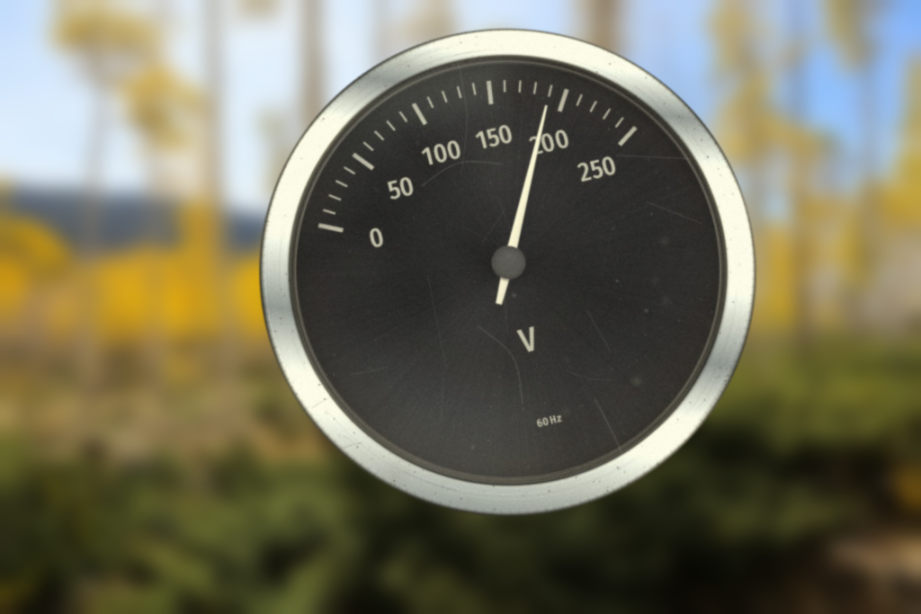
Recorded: {"value": 190, "unit": "V"}
